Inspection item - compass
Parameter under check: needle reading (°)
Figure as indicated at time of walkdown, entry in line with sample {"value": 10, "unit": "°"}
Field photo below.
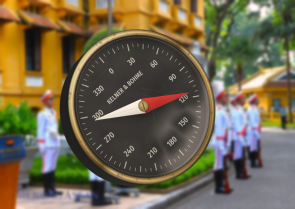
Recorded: {"value": 115, "unit": "°"}
